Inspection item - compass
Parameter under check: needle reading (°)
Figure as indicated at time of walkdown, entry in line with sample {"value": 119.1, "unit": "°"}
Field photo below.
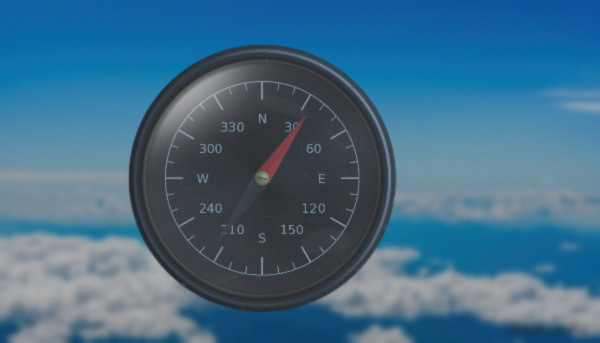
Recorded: {"value": 35, "unit": "°"}
